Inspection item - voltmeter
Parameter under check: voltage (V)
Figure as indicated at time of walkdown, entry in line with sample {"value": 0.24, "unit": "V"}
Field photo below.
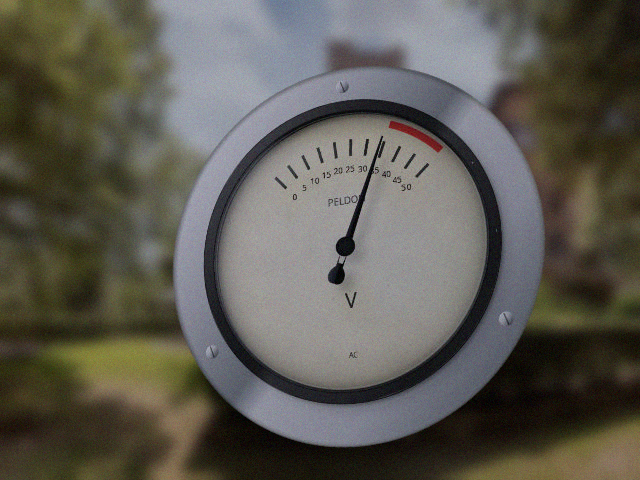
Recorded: {"value": 35, "unit": "V"}
